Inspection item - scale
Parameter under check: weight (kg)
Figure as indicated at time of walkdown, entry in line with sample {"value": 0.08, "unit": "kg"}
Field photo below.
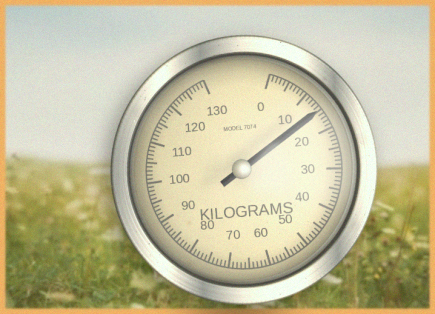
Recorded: {"value": 15, "unit": "kg"}
